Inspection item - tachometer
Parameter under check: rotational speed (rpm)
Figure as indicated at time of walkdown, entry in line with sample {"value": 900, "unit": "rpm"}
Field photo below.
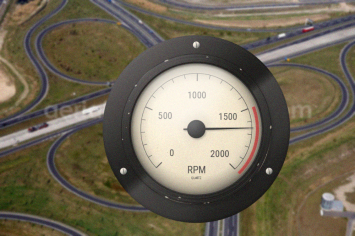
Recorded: {"value": 1650, "unit": "rpm"}
